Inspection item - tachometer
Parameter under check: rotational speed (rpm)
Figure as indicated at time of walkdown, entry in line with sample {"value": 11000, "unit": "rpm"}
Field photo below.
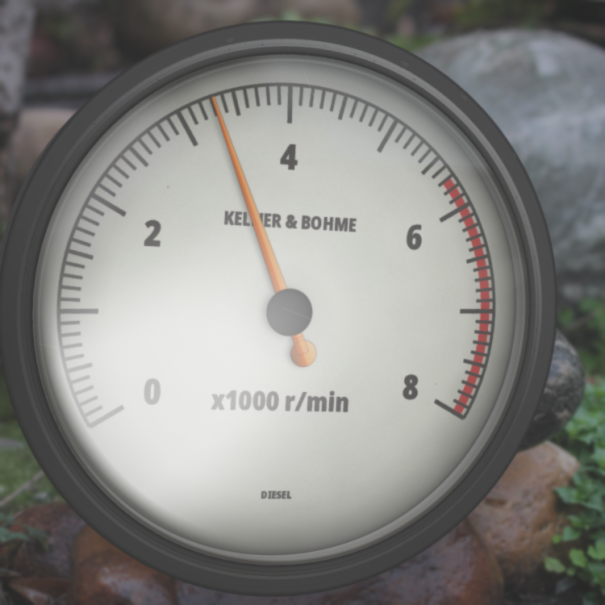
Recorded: {"value": 3300, "unit": "rpm"}
